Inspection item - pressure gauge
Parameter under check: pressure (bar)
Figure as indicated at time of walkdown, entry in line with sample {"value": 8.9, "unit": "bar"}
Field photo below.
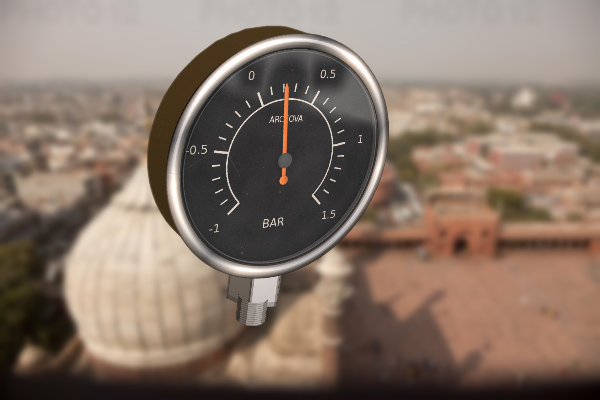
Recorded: {"value": 0.2, "unit": "bar"}
